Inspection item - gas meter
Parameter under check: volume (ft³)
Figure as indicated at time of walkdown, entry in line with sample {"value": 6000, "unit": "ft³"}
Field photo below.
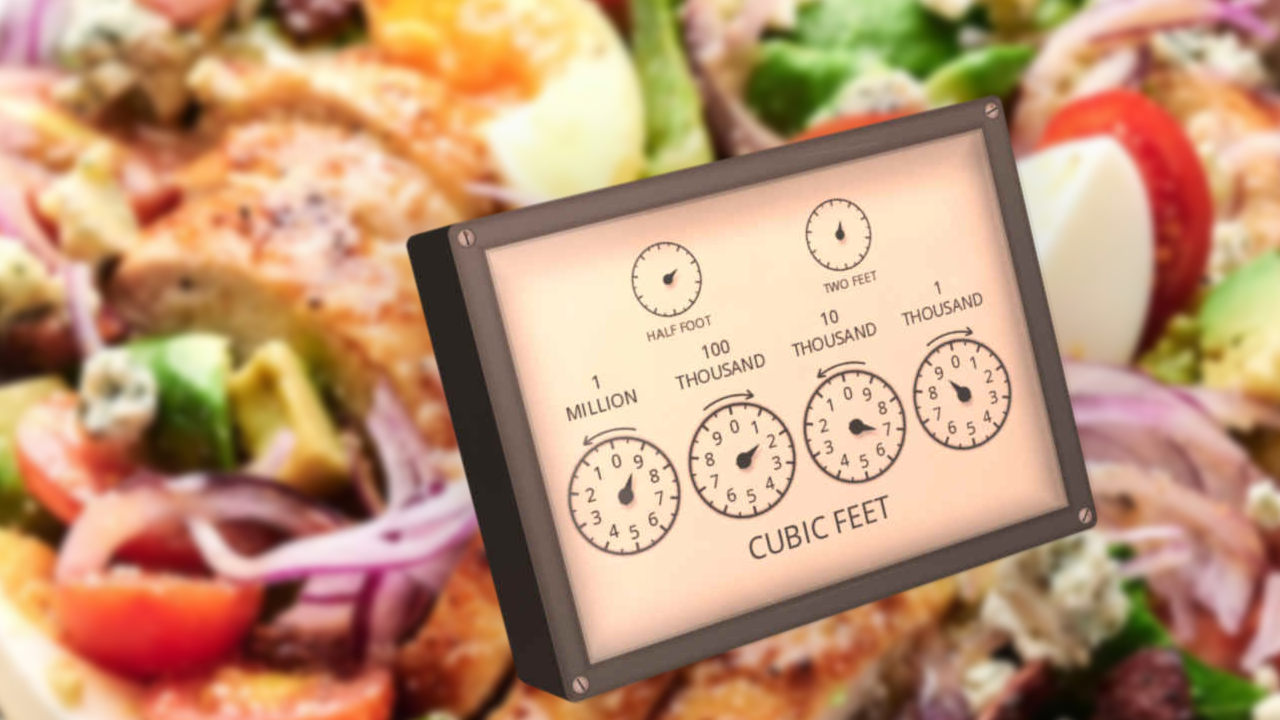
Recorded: {"value": 916900, "unit": "ft³"}
